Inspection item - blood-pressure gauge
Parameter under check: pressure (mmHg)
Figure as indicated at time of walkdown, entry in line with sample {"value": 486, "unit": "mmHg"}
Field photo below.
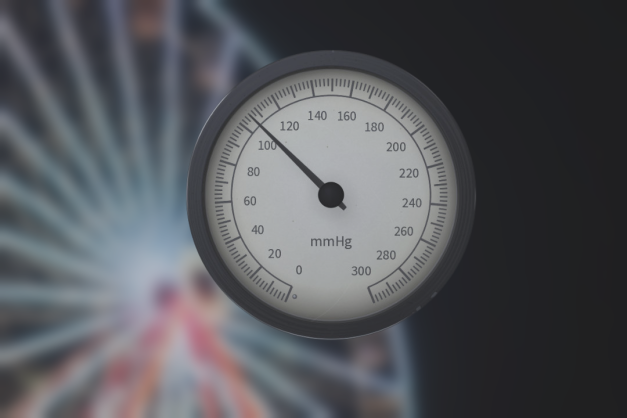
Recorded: {"value": 106, "unit": "mmHg"}
